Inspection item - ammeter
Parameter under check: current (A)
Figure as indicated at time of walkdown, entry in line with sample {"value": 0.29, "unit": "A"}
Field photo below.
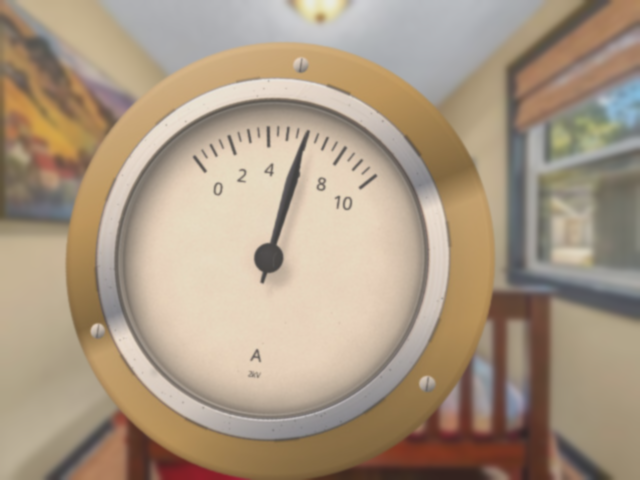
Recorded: {"value": 6, "unit": "A"}
